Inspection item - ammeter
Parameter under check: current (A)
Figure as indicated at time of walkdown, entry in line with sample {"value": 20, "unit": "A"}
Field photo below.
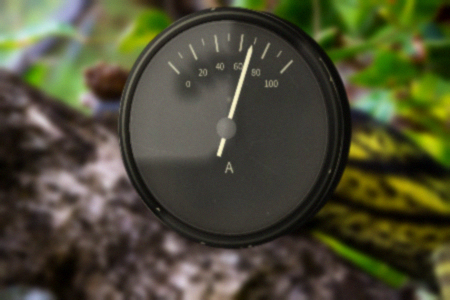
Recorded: {"value": 70, "unit": "A"}
